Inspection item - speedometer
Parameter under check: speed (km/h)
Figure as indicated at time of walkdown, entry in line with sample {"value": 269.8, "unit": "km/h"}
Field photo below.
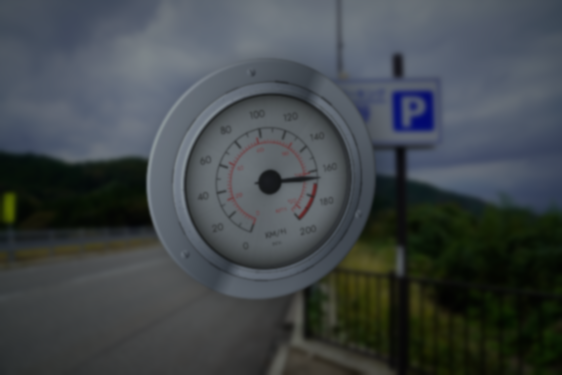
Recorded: {"value": 165, "unit": "km/h"}
